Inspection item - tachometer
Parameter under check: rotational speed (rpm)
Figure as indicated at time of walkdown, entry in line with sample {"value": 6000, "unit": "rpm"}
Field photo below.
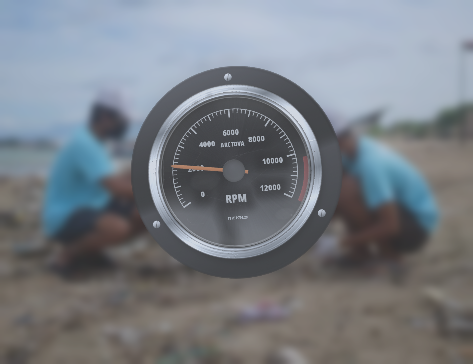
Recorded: {"value": 2000, "unit": "rpm"}
